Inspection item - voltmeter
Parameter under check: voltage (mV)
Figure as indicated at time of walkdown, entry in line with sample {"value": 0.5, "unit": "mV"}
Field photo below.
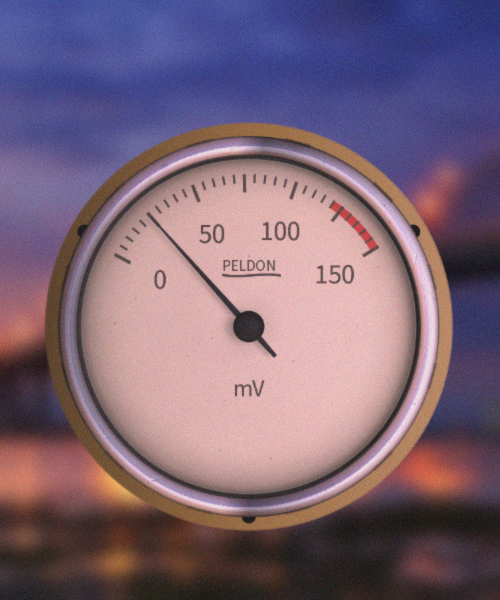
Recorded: {"value": 25, "unit": "mV"}
